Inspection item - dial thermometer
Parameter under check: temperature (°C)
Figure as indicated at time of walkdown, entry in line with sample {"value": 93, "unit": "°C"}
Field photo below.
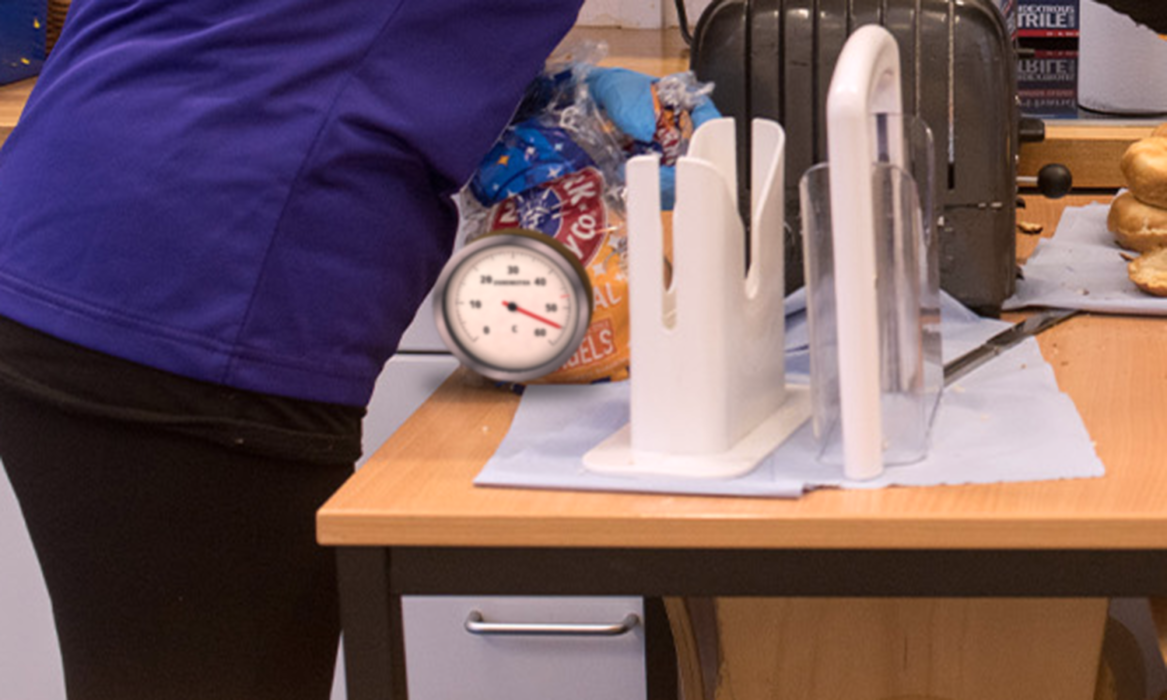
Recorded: {"value": 55, "unit": "°C"}
